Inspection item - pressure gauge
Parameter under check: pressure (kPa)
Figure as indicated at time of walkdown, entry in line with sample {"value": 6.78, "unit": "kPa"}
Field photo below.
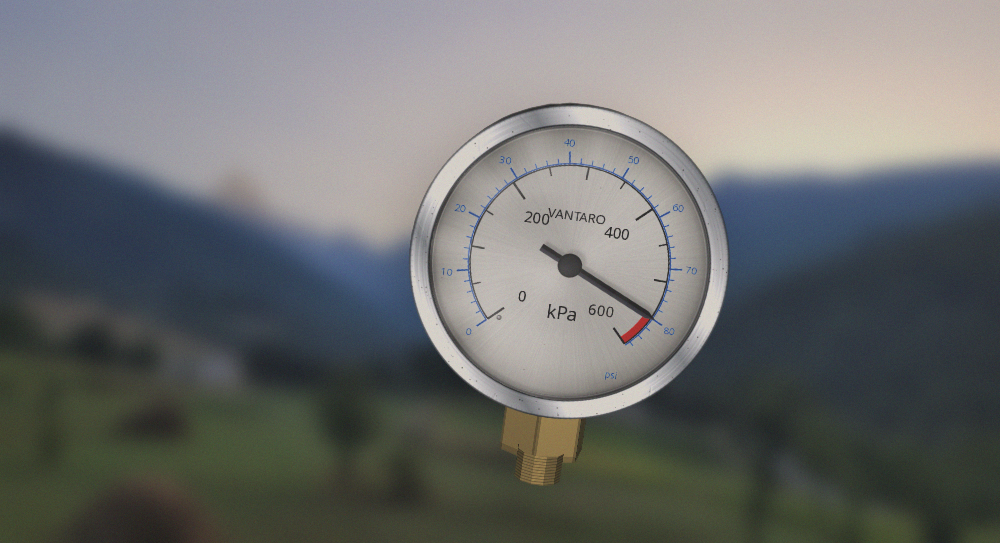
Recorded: {"value": 550, "unit": "kPa"}
